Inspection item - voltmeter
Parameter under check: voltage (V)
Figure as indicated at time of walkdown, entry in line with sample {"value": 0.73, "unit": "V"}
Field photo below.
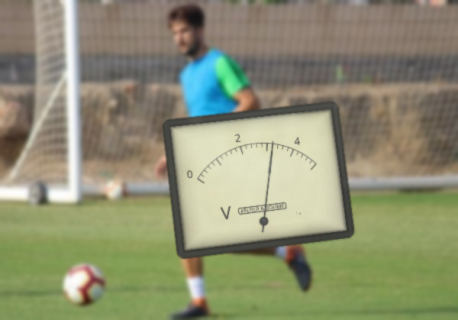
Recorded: {"value": 3.2, "unit": "V"}
